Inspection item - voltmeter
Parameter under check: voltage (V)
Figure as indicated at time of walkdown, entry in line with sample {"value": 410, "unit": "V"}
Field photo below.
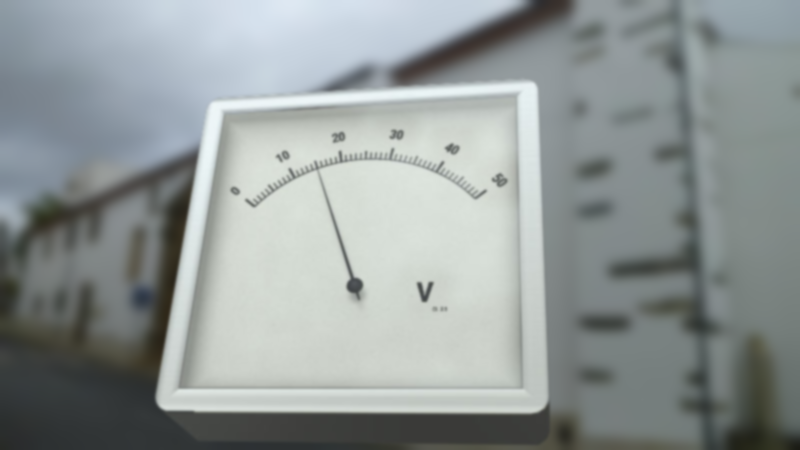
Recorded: {"value": 15, "unit": "V"}
